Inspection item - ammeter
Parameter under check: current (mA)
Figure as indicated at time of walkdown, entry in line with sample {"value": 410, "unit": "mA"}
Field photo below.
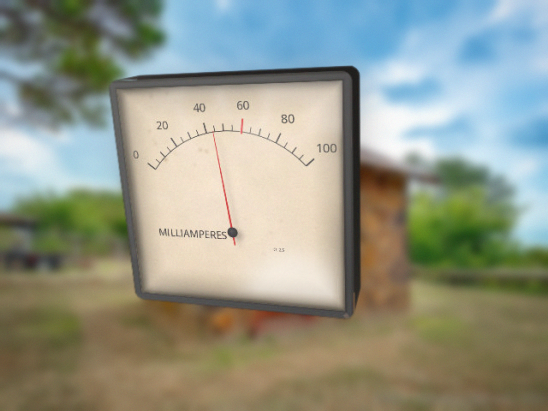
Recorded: {"value": 45, "unit": "mA"}
